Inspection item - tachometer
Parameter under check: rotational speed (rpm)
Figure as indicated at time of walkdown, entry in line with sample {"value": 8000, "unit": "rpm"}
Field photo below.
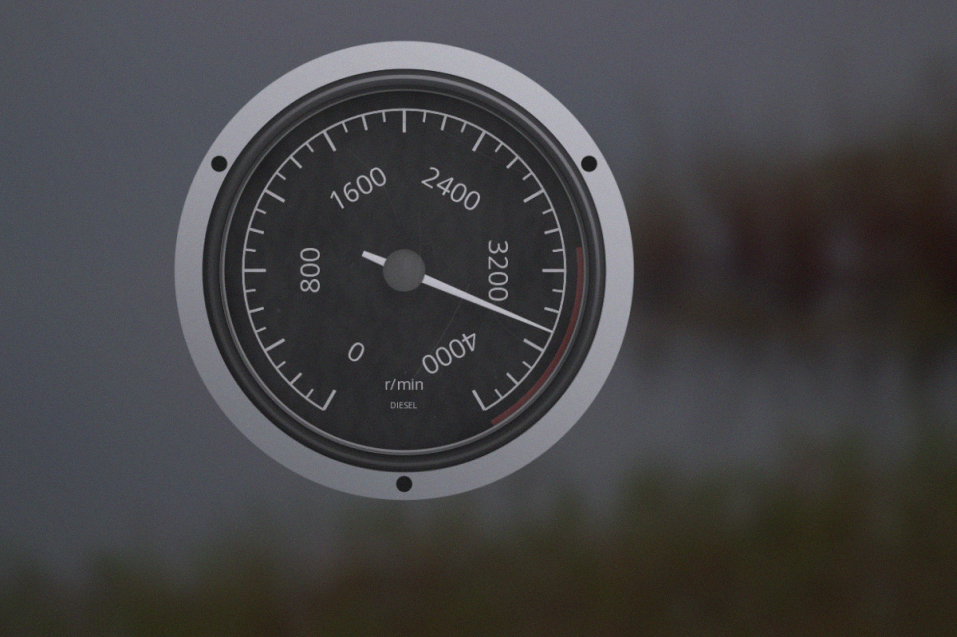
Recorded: {"value": 3500, "unit": "rpm"}
